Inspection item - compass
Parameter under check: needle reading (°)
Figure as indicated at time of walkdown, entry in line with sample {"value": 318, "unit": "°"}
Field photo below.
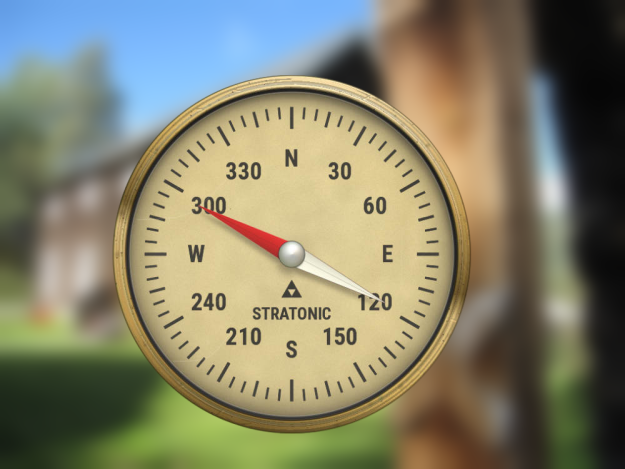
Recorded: {"value": 297.5, "unit": "°"}
